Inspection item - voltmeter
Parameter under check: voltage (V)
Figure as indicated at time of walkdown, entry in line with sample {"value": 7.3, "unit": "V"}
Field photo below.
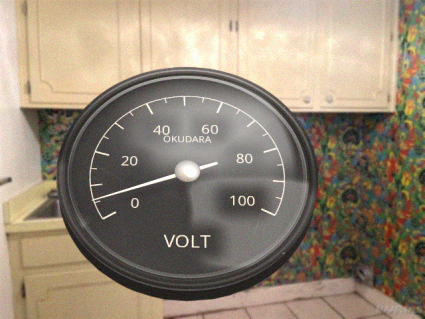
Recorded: {"value": 5, "unit": "V"}
